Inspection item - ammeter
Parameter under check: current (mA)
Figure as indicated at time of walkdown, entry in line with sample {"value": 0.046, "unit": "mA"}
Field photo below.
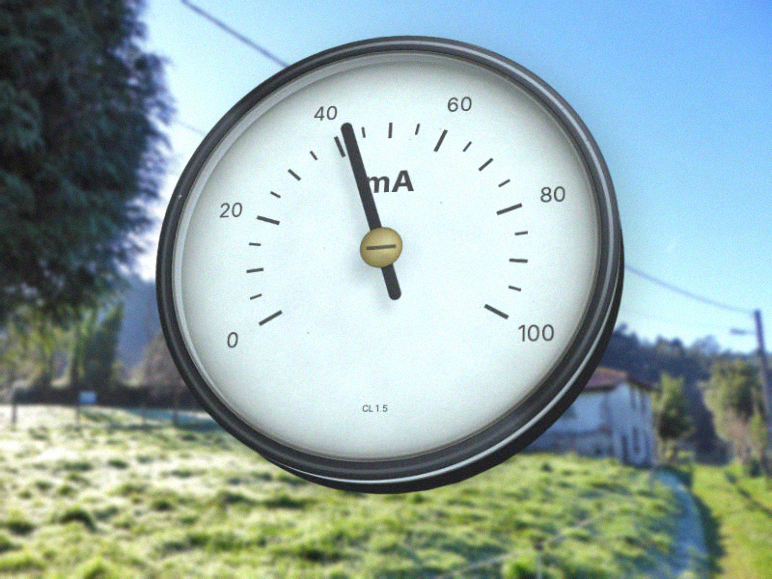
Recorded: {"value": 42.5, "unit": "mA"}
